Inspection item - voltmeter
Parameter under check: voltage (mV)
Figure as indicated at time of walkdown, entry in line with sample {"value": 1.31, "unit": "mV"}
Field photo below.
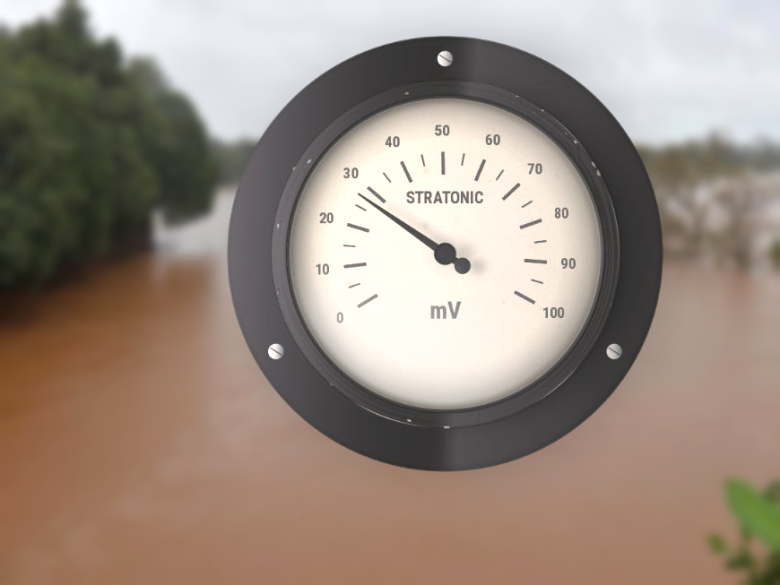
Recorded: {"value": 27.5, "unit": "mV"}
